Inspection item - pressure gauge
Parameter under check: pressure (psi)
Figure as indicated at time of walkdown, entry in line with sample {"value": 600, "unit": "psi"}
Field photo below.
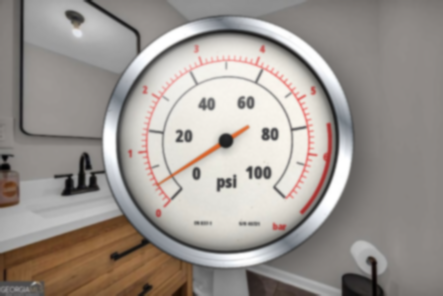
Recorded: {"value": 5, "unit": "psi"}
